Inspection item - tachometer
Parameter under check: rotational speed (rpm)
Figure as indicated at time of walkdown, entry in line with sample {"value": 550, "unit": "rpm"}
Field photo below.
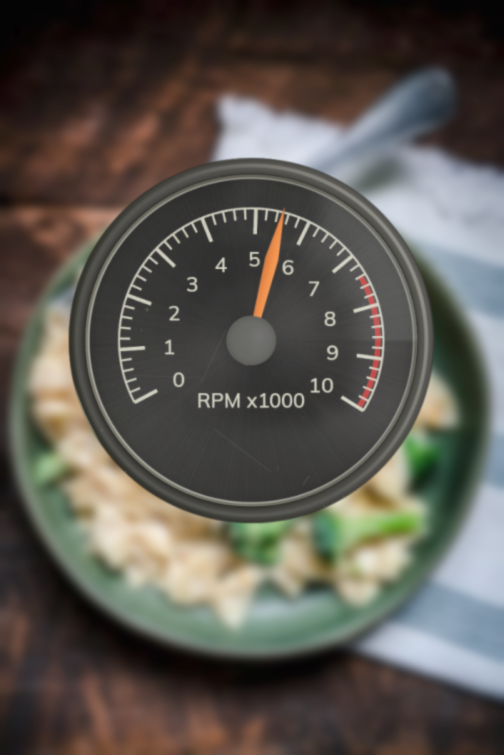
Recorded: {"value": 5500, "unit": "rpm"}
